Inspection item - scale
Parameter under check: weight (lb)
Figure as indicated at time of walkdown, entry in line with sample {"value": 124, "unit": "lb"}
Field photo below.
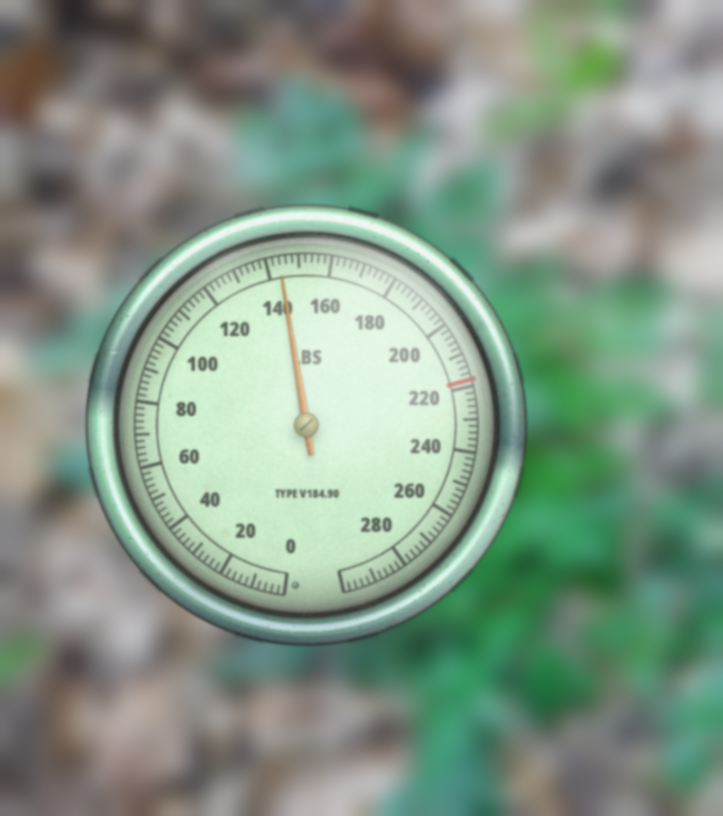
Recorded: {"value": 144, "unit": "lb"}
